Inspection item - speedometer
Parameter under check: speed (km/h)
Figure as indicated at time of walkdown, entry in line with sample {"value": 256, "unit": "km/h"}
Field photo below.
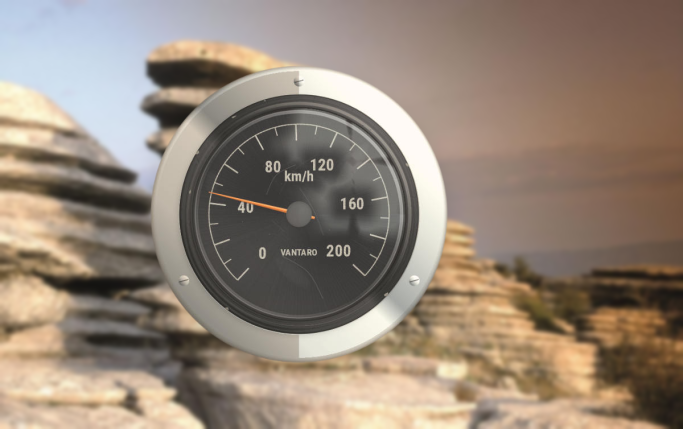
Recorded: {"value": 45, "unit": "km/h"}
